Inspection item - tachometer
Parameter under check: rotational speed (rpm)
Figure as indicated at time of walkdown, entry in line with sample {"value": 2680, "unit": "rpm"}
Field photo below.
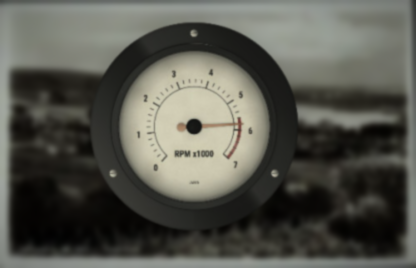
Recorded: {"value": 5800, "unit": "rpm"}
